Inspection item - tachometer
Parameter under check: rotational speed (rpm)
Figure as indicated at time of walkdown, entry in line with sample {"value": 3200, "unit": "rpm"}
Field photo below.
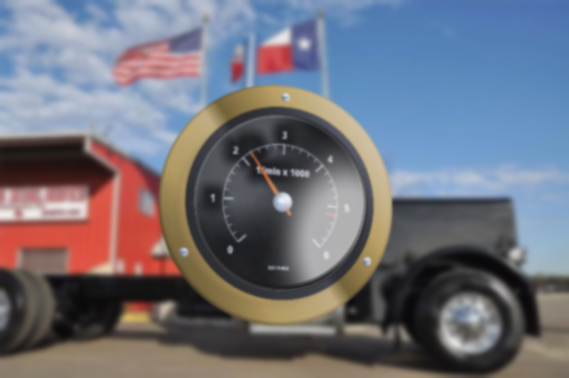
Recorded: {"value": 2200, "unit": "rpm"}
